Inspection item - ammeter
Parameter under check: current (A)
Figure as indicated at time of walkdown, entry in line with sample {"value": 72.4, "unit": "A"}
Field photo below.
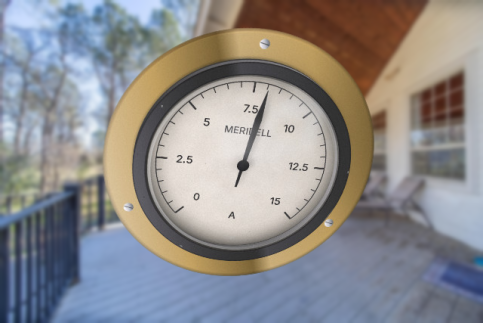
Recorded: {"value": 8, "unit": "A"}
